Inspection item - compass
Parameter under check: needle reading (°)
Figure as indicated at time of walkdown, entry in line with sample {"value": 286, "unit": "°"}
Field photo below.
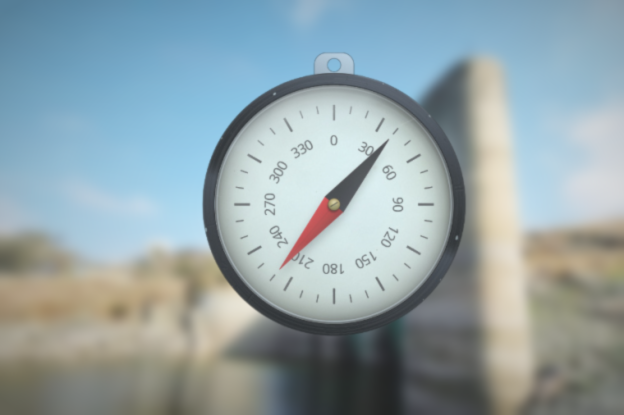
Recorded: {"value": 220, "unit": "°"}
